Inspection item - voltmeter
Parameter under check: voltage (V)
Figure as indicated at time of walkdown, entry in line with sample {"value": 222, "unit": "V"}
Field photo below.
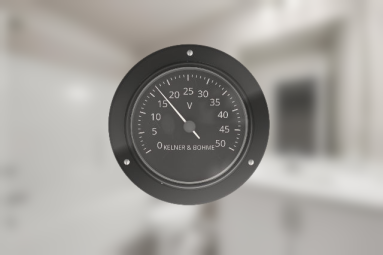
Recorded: {"value": 17, "unit": "V"}
